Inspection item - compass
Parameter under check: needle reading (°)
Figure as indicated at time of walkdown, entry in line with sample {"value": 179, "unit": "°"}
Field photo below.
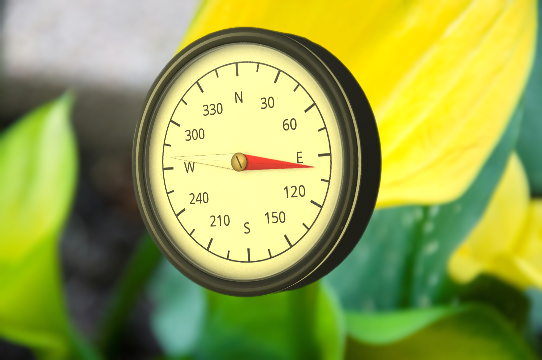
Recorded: {"value": 97.5, "unit": "°"}
